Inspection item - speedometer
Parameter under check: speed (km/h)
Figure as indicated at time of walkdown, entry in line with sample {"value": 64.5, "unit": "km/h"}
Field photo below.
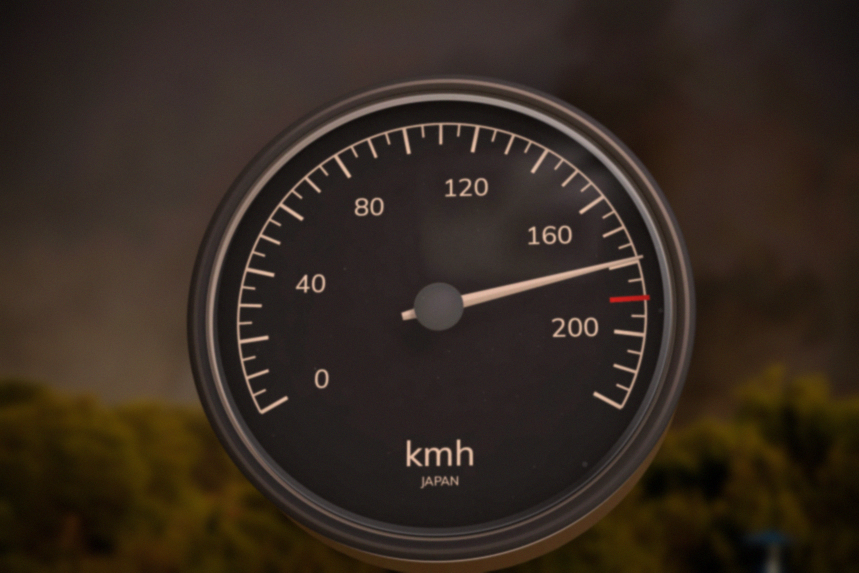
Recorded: {"value": 180, "unit": "km/h"}
